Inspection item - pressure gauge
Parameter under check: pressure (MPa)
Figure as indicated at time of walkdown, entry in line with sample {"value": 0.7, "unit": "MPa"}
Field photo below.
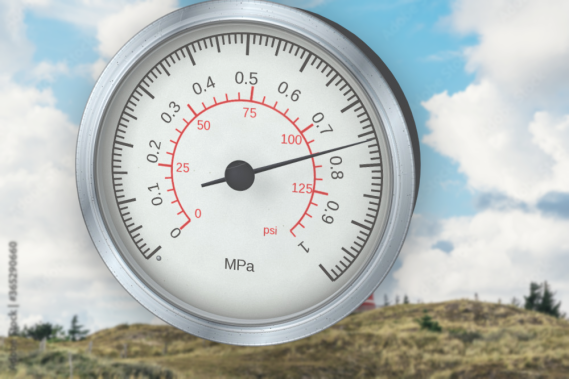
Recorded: {"value": 0.76, "unit": "MPa"}
